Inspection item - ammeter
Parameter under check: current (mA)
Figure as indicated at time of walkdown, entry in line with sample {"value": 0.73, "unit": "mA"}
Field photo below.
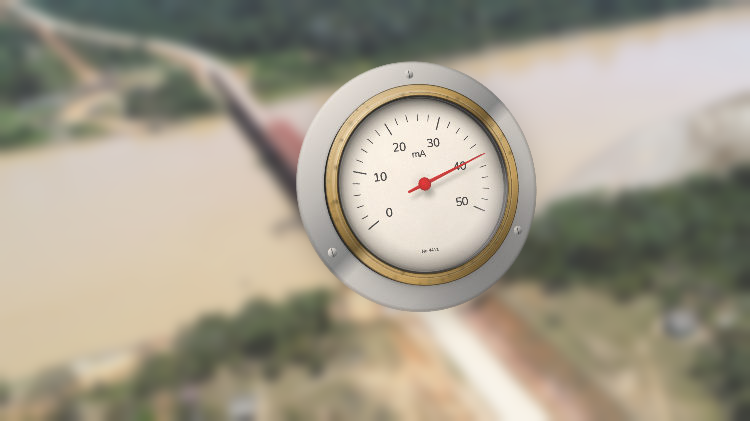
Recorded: {"value": 40, "unit": "mA"}
